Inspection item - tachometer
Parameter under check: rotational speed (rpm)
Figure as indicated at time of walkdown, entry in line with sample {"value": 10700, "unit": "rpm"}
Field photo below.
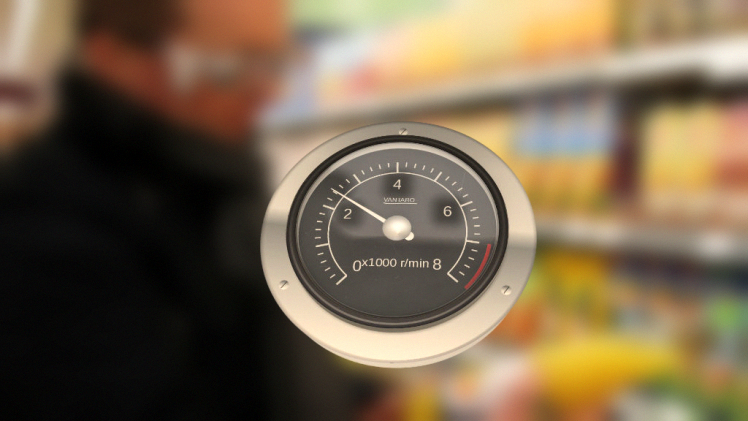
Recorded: {"value": 2400, "unit": "rpm"}
